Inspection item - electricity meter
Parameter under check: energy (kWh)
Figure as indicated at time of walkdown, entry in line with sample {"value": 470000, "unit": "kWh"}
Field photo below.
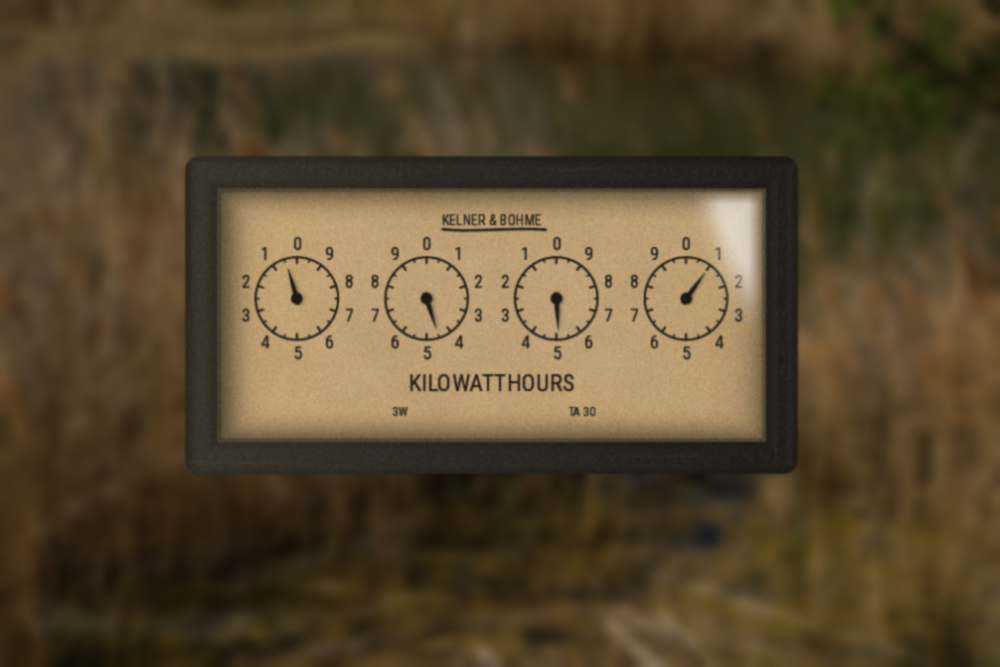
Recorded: {"value": 451, "unit": "kWh"}
